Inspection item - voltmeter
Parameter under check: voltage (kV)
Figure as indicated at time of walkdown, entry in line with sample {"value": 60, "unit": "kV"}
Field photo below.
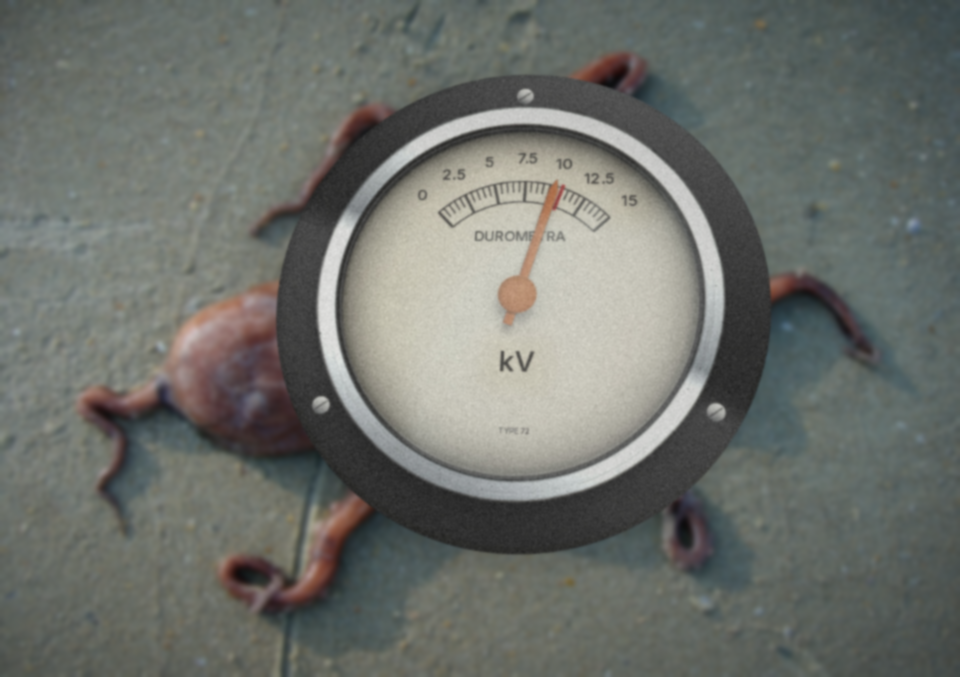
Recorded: {"value": 10, "unit": "kV"}
